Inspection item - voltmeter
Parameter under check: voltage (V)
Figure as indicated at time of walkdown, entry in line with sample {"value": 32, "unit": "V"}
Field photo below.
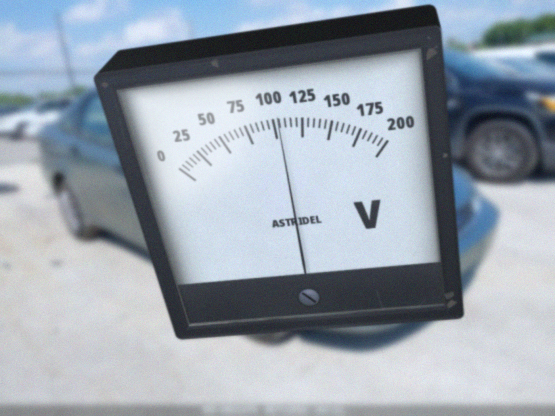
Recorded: {"value": 105, "unit": "V"}
